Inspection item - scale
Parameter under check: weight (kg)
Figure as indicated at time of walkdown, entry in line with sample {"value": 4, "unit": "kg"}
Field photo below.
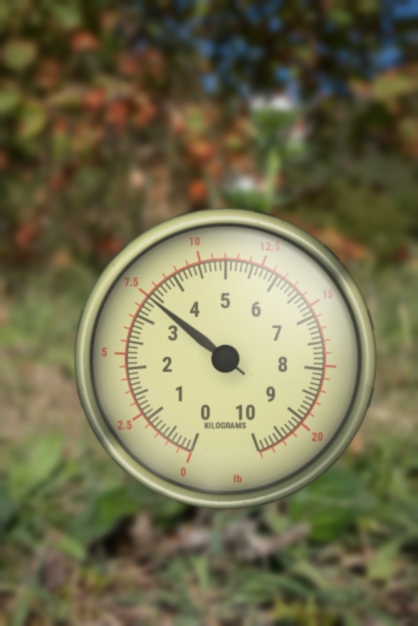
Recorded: {"value": 3.4, "unit": "kg"}
